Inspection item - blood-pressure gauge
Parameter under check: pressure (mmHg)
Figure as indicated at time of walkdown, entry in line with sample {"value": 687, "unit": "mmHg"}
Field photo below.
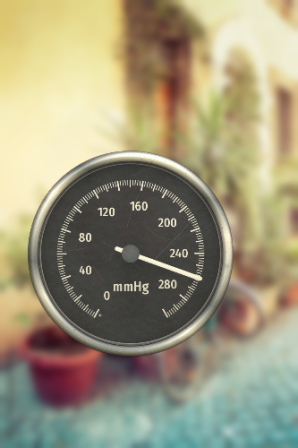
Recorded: {"value": 260, "unit": "mmHg"}
